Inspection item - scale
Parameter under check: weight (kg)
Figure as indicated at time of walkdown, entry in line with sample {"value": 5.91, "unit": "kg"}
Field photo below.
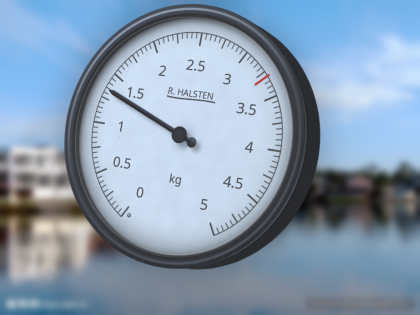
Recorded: {"value": 1.35, "unit": "kg"}
